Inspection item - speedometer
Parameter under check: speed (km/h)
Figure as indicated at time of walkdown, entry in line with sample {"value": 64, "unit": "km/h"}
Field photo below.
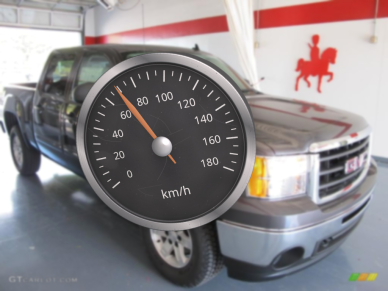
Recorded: {"value": 70, "unit": "km/h"}
